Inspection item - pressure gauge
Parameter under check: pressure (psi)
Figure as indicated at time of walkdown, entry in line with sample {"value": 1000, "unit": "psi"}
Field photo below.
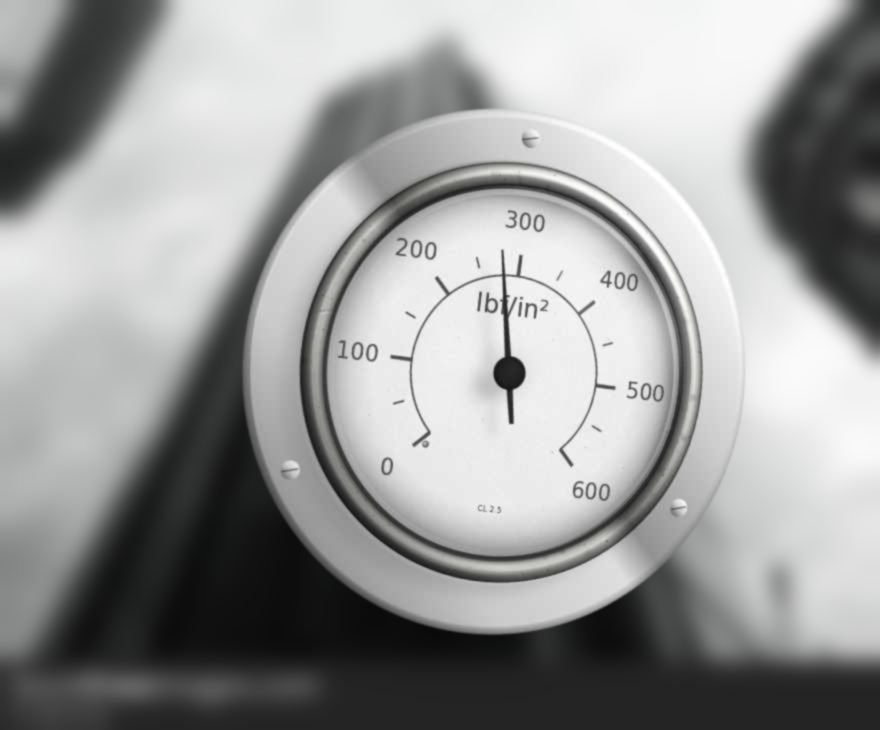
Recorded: {"value": 275, "unit": "psi"}
